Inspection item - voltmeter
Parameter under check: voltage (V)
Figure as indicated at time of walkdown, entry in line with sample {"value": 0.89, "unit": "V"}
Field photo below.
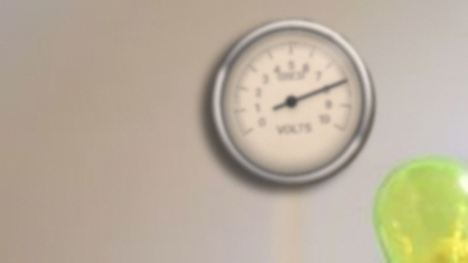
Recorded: {"value": 8, "unit": "V"}
